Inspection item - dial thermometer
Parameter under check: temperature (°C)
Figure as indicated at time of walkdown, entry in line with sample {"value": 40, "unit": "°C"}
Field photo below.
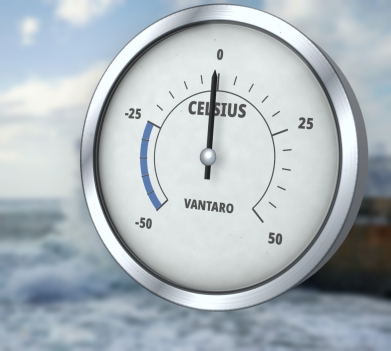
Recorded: {"value": 0, "unit": "°C"}
